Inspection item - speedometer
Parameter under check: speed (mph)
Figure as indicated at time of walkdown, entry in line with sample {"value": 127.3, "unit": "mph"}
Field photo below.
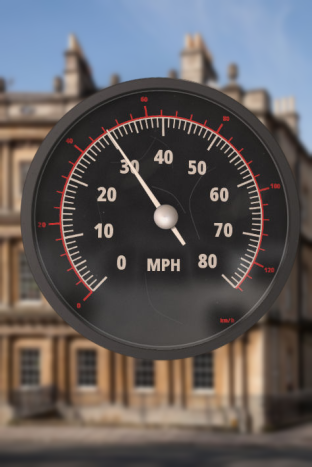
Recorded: {"value": 30, "unit": "mph"}
